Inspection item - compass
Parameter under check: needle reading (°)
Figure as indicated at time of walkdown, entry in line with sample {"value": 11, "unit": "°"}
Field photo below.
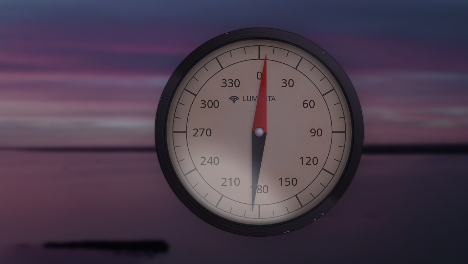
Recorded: {"value": 5, "unit": "°"}
